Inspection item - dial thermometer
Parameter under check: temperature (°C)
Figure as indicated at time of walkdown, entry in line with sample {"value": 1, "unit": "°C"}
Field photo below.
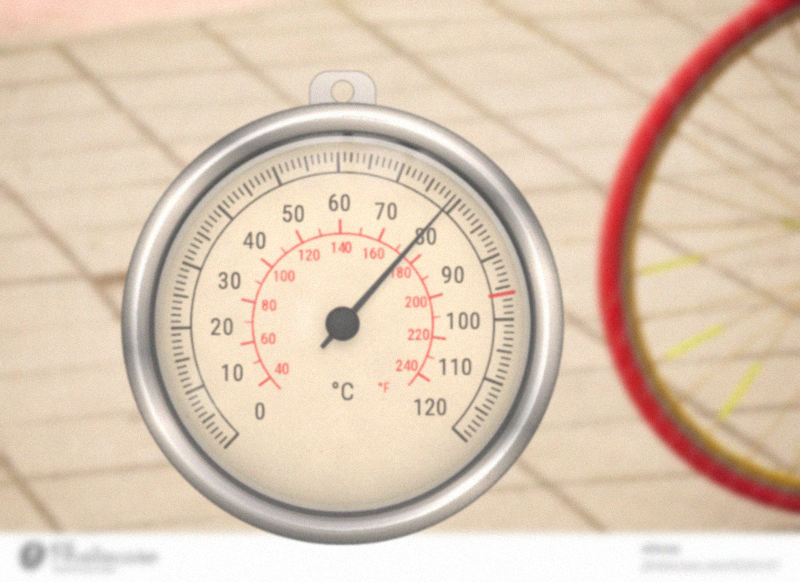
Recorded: {"value": 79, "unit": "°C"}
